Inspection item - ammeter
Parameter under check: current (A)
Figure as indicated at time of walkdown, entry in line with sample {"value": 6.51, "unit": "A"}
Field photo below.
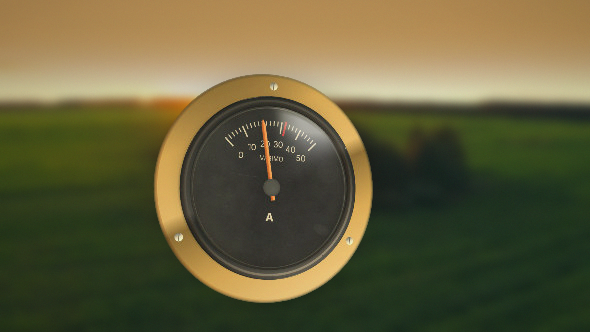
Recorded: {"value": 20, "unit": "A"}
